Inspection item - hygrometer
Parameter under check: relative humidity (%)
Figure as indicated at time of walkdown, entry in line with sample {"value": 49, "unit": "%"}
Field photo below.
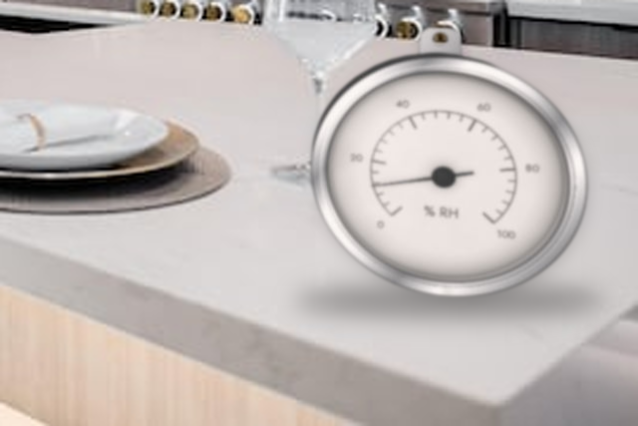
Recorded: {"value": 12, "unit": "%"}
